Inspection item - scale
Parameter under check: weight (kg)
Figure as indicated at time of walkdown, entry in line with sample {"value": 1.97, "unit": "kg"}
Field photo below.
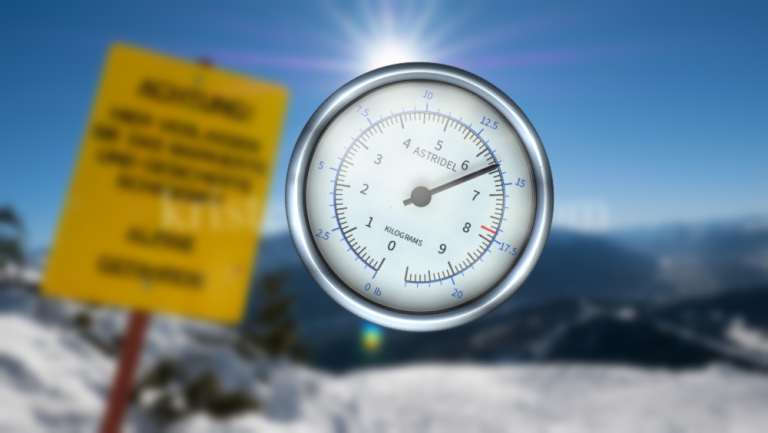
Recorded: {"value": 6.4, "unit": "kg"}
